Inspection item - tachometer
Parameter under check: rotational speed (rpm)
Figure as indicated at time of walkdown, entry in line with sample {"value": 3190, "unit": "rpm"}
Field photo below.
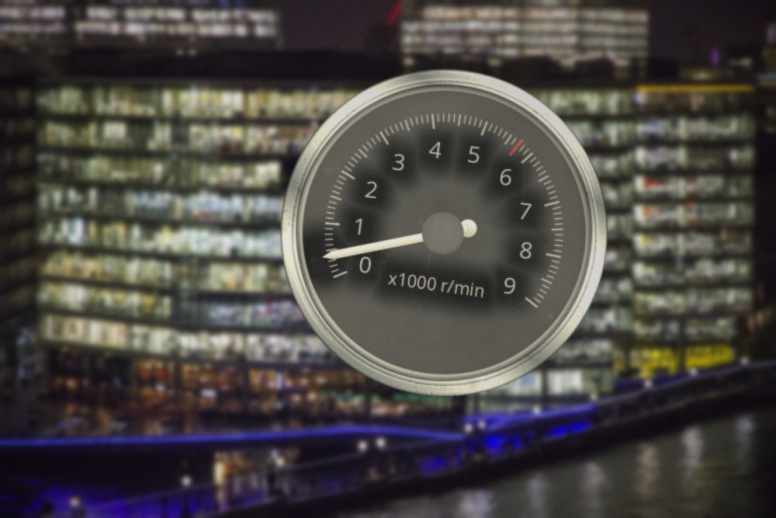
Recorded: {"value": 400, "unit": "rpm"}
